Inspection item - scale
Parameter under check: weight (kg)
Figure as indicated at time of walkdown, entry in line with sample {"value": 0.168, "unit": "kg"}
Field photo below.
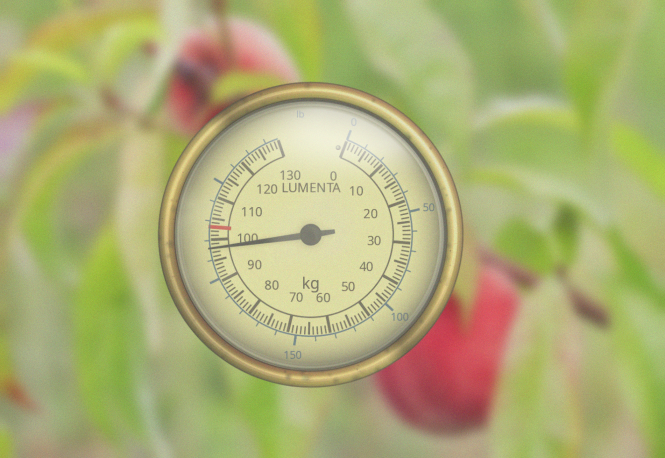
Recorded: {"value": 98, "unit": "kg"}
